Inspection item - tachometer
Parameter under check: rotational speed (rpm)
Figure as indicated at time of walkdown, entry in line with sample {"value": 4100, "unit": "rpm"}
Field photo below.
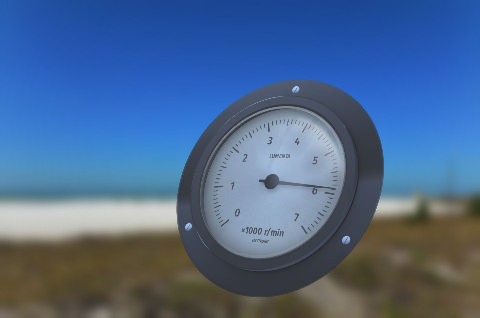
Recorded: {"value": 5900, "unit": "rpm"}
